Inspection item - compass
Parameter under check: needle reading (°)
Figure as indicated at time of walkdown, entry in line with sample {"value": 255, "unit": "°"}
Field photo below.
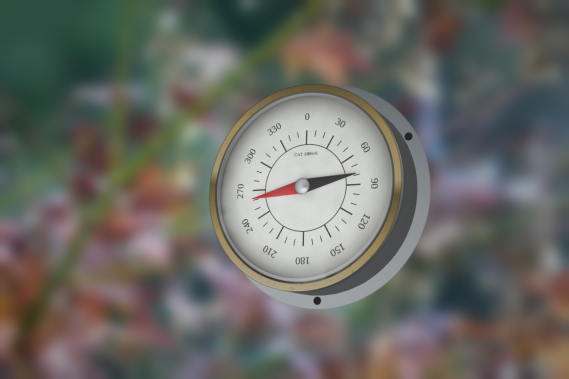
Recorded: {"value": 260, "unit": "°"}
